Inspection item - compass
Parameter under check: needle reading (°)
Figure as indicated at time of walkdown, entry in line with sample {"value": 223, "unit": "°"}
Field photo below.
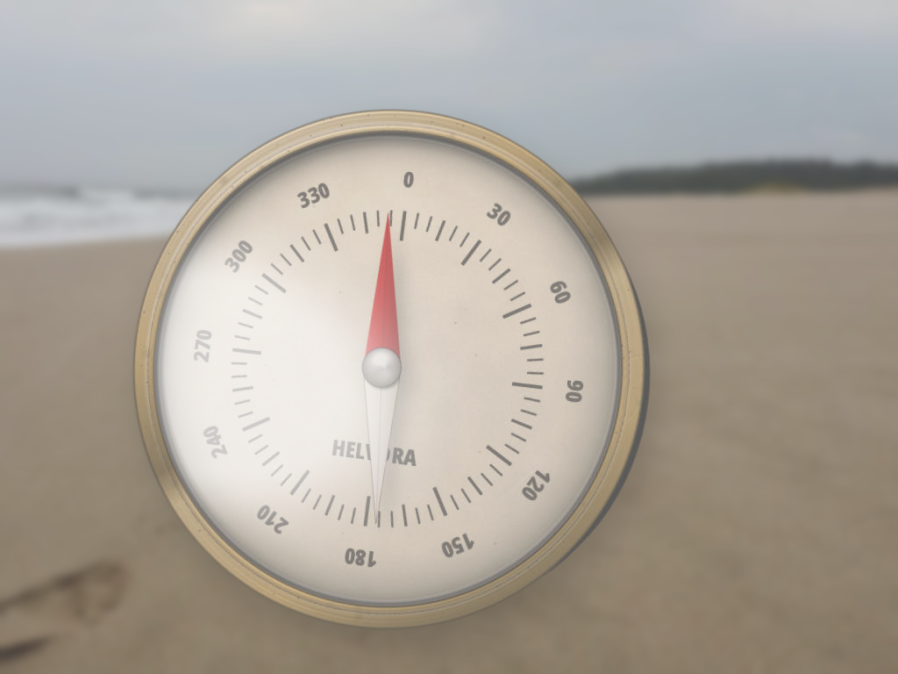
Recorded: {"value": 355, "unit": "°"}
